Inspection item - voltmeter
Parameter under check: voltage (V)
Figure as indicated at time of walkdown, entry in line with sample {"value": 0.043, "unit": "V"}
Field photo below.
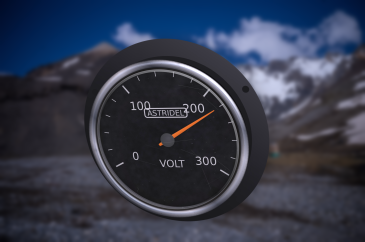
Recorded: {"value": 220, "unit": "V"}
